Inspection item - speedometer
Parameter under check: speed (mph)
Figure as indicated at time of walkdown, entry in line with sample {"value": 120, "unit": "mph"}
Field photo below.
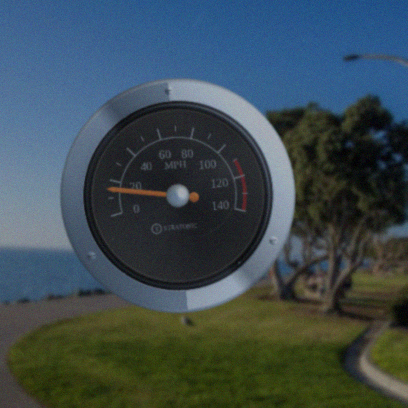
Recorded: {"value": 15, "unit": "mph"}
